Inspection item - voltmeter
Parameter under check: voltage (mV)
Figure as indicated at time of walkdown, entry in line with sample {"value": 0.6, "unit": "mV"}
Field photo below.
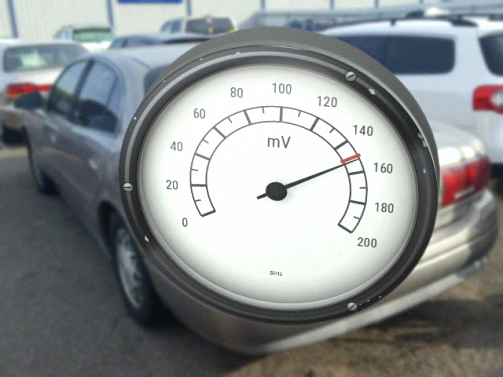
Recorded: {"value": 150, "unit": "mV"}
